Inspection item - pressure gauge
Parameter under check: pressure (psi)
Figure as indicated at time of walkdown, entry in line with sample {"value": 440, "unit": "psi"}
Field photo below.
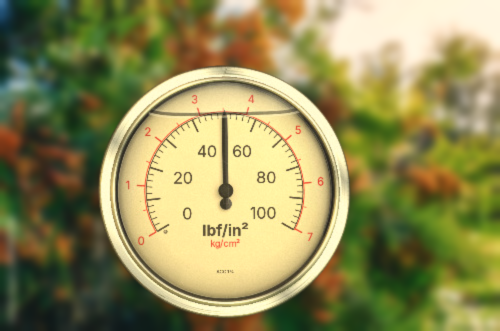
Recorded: {"value": 50, "unit": "psi"}
